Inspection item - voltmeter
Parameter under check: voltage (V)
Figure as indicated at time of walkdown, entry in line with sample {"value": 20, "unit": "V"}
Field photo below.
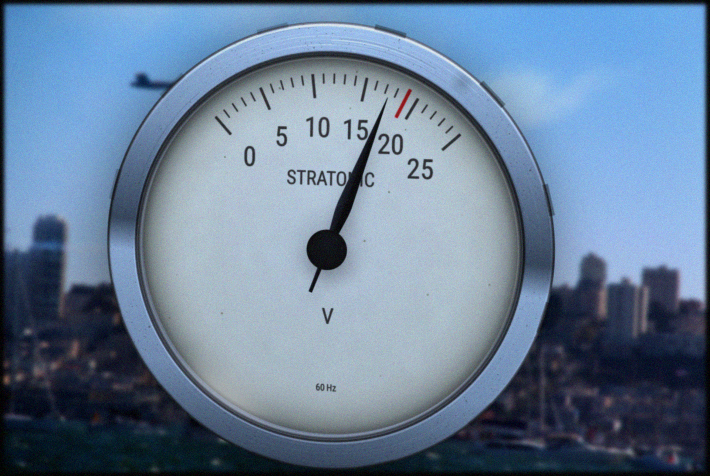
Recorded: {"value": 17.5, "unit": "V"}
